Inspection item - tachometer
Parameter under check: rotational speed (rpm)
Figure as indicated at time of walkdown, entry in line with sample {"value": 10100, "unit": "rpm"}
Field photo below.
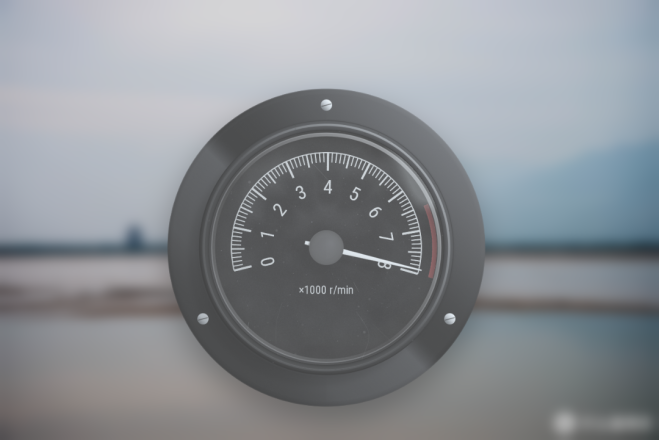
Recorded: {"value": 7900, "unit": "rpm"}
